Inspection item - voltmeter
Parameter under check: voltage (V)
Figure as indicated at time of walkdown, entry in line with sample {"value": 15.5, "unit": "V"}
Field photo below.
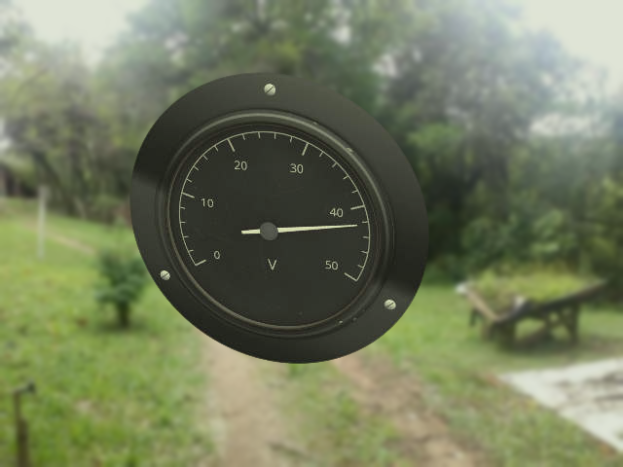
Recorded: {"value": 42, "unit": "V"}
